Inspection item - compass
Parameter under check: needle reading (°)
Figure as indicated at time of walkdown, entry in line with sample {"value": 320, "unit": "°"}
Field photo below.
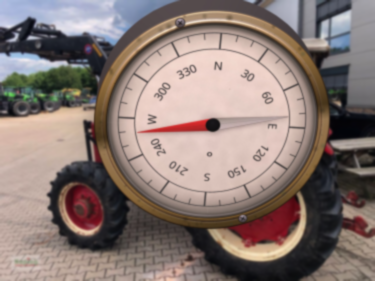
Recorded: {"value": 260, "unit": "°"}
